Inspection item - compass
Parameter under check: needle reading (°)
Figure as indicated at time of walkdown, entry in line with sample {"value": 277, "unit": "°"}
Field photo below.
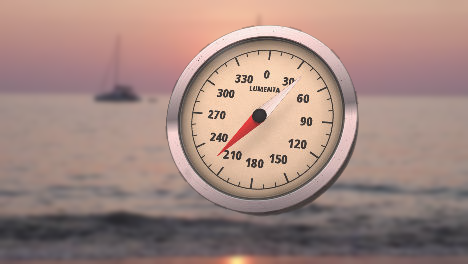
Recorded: {"value": 220, "unit": "°"}
